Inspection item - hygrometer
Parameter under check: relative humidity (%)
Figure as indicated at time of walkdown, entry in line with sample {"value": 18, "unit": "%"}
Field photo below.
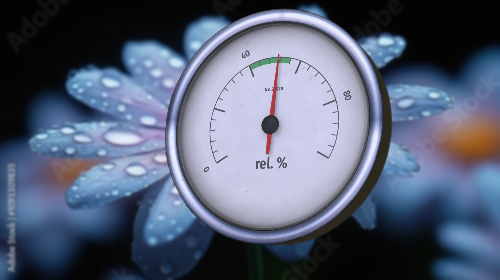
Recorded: {"value": 52, "unit": "%"}
